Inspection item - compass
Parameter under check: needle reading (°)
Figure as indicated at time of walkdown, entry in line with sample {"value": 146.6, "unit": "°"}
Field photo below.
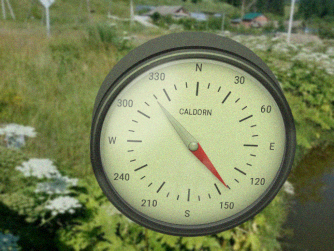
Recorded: {"value": 140, "unit": "°"}
